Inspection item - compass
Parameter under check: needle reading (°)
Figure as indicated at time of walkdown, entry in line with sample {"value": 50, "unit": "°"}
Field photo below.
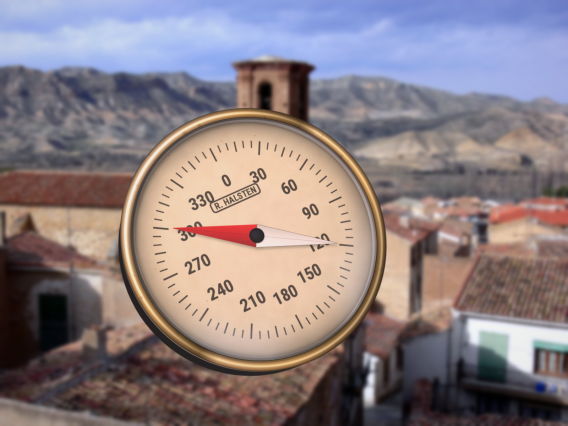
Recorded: {"value": 300, "unit": "°"}
